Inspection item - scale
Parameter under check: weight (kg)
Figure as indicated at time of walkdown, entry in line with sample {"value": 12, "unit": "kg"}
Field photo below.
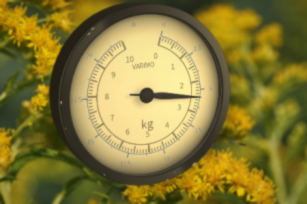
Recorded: {"value": 2.5, "unit": "kg"}
